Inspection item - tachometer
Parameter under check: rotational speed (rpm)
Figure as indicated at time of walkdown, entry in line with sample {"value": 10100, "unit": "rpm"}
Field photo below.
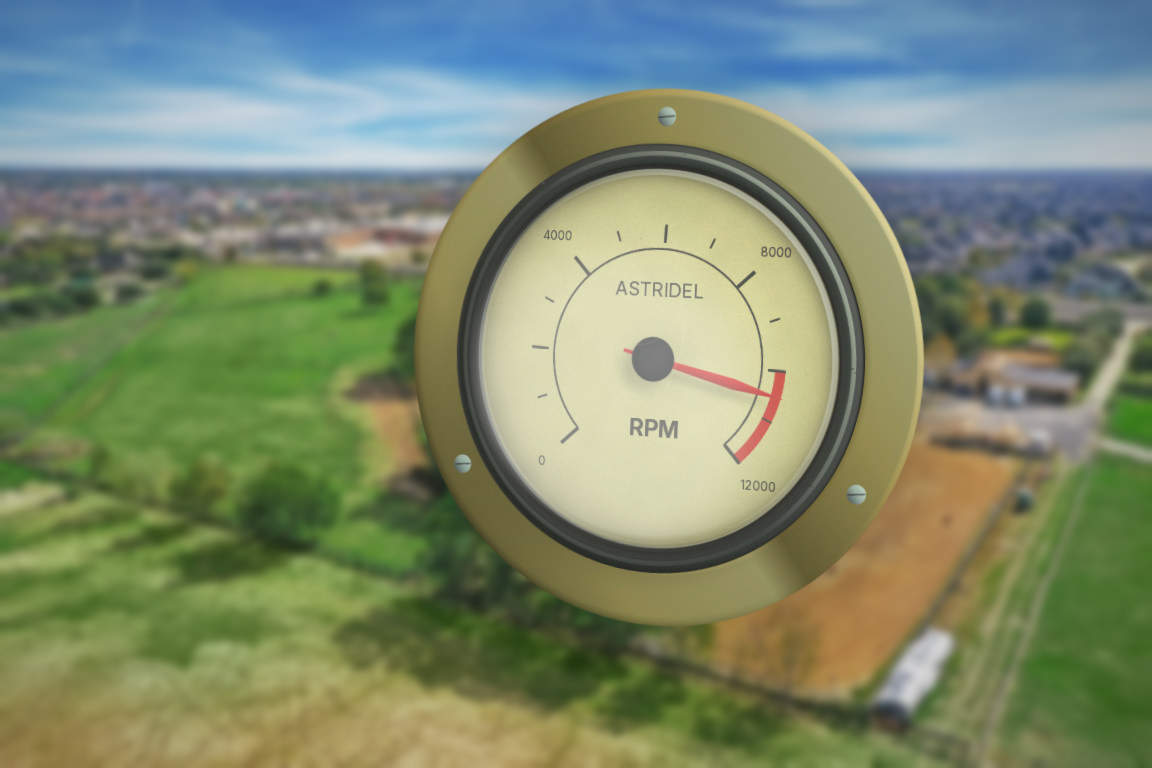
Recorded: {"value": 10500, "unit": "rpm"}
